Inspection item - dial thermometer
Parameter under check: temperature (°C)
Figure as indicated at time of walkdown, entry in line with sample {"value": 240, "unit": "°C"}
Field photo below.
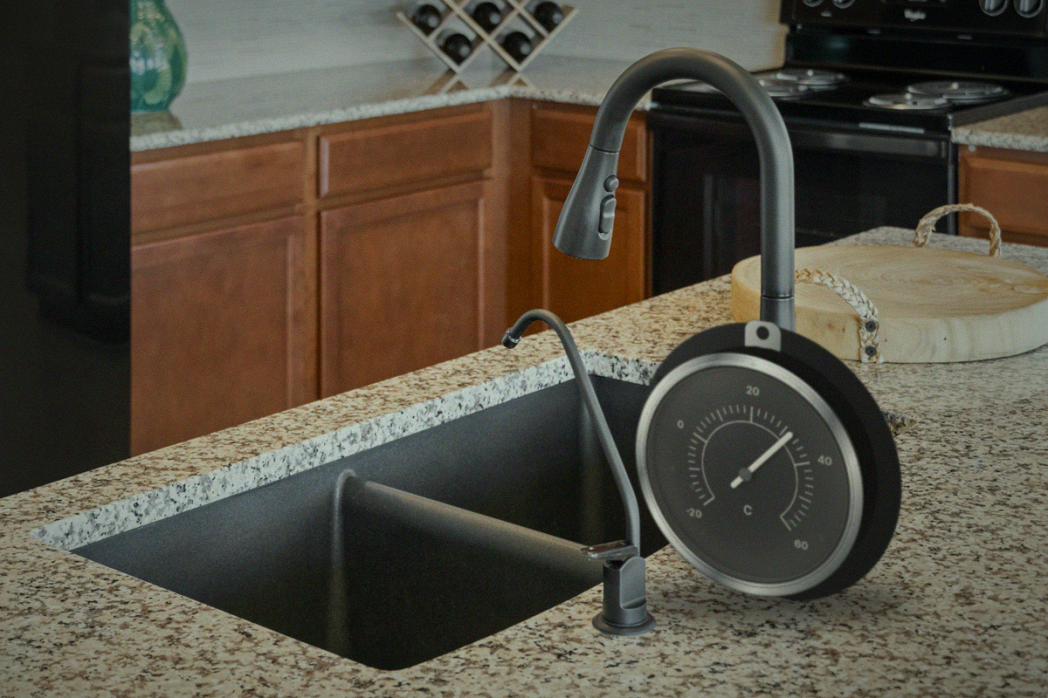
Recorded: {"value": 32, "unit": "°C"}
